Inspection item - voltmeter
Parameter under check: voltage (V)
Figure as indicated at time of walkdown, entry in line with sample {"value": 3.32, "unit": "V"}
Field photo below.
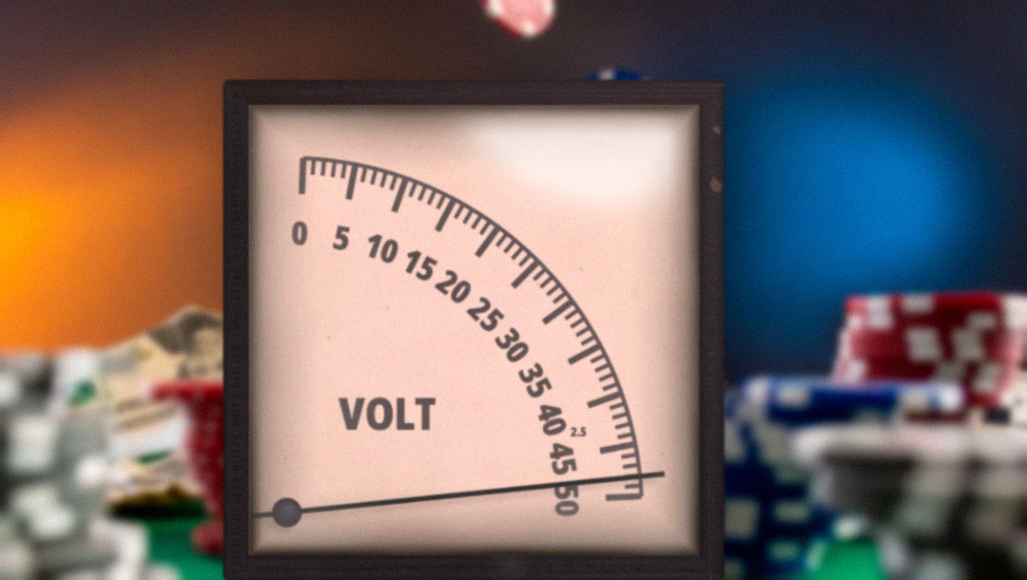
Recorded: {"value": 48, "unit": "V"}
